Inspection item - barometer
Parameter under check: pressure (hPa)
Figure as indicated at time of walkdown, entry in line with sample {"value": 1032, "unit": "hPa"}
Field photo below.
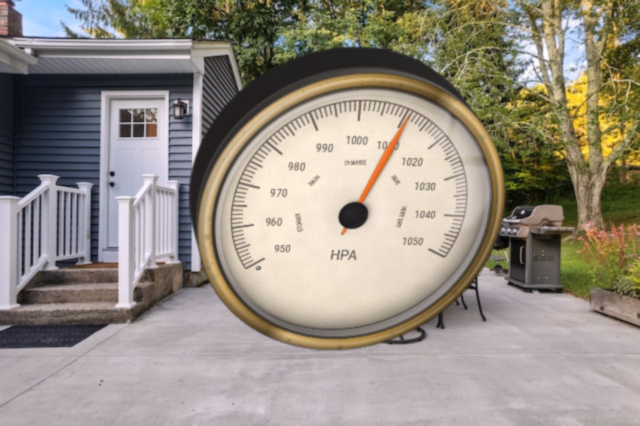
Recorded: {"value": 1010, "unit": "hPa"}
